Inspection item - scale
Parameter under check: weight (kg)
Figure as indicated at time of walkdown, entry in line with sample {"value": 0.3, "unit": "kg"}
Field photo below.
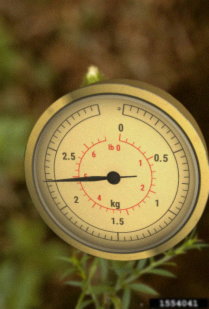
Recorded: {"value": 2.25, "unit": "kg"}
